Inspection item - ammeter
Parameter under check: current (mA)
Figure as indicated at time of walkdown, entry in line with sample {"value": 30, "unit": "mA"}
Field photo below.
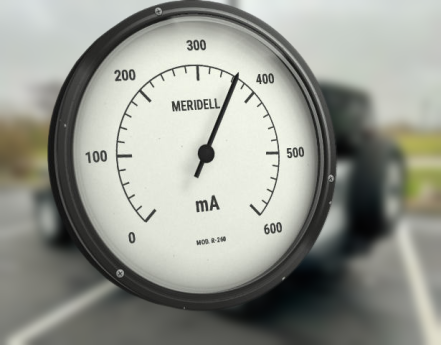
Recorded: {"value": 360, "unit": "mA"}
